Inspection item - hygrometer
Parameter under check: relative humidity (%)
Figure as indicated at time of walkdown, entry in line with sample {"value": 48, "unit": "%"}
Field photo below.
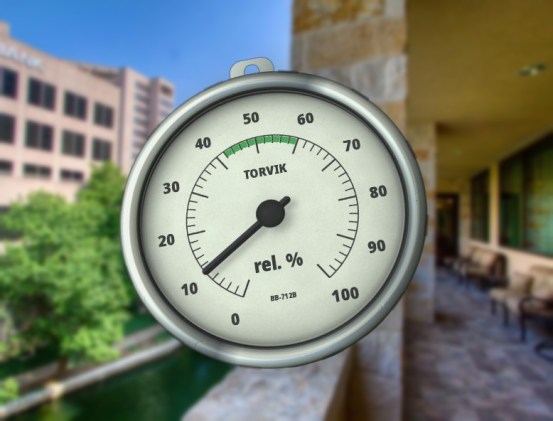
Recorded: {"value": 10, "unit": "%"}
